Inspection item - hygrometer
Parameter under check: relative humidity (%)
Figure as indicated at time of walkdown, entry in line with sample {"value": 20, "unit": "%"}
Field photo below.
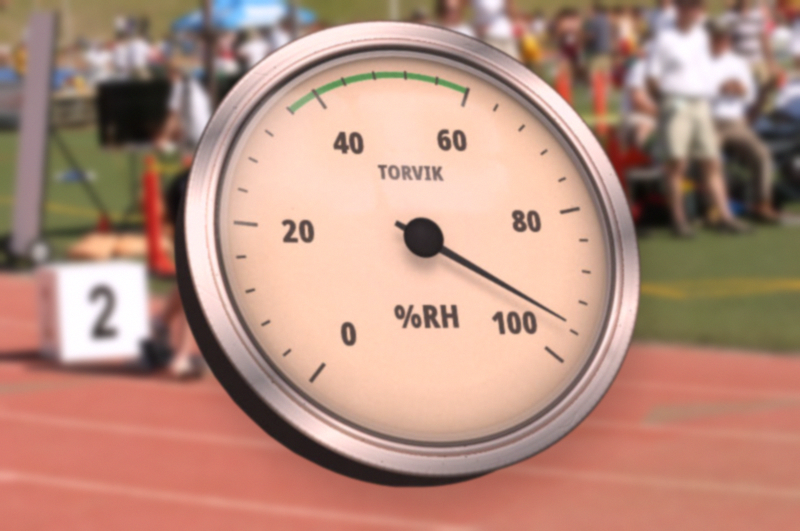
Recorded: {"value": 96, "unit": "%"}
